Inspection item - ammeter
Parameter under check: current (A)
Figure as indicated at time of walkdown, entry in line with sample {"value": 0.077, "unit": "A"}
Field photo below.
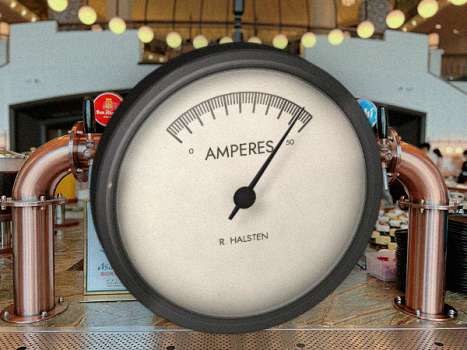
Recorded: {"value": 45, "unit": "A"}
